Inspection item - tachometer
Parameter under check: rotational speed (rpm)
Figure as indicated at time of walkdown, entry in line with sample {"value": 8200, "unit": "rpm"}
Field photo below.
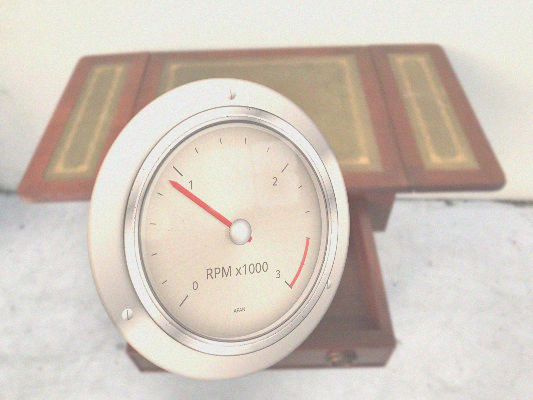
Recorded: {"value": 900, "unit": "rpm"}
